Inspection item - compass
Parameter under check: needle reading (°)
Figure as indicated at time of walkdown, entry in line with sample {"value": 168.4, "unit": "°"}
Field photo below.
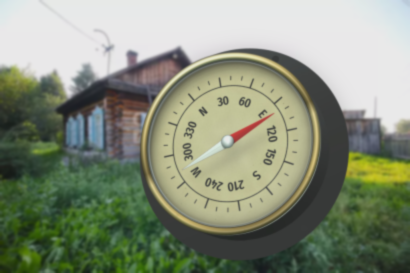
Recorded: {"value": 100, "unit": "°"}
